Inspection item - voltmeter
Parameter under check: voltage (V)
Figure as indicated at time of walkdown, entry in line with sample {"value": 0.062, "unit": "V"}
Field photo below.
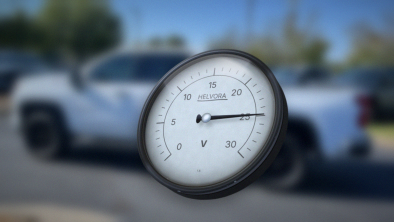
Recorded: {"value": 25, "unit": "V"}
